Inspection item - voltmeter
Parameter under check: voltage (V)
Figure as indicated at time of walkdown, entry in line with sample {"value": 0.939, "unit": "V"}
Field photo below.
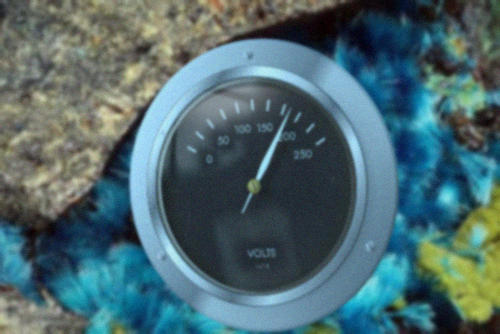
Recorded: {"value": 187.5, "unit": "V"}
